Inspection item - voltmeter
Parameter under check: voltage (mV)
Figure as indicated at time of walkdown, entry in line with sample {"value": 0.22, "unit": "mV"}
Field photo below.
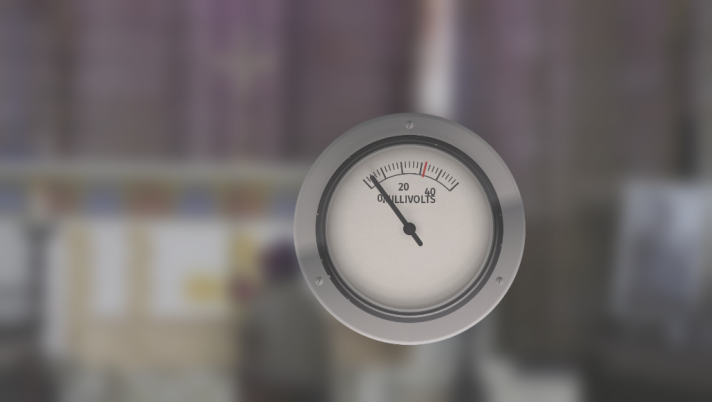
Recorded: {"value": 4, "unit": "mV"}
